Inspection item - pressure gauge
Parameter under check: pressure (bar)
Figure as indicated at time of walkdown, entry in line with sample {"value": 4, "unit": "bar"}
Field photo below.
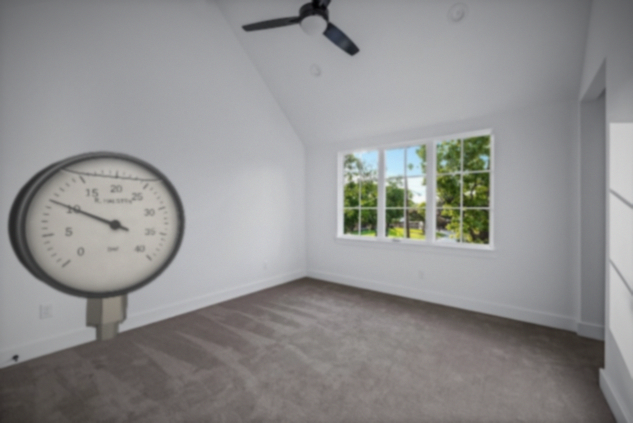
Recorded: {"value": 10, "unit": "bar"}
